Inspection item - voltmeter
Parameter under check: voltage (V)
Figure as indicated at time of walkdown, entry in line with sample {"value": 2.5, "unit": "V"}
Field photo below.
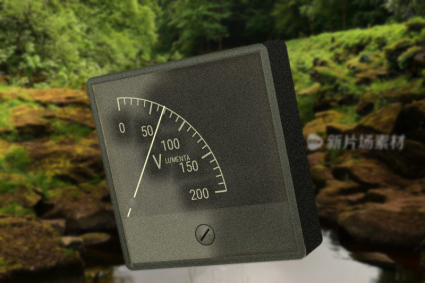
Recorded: {"value": 70, "unit": "V"}
